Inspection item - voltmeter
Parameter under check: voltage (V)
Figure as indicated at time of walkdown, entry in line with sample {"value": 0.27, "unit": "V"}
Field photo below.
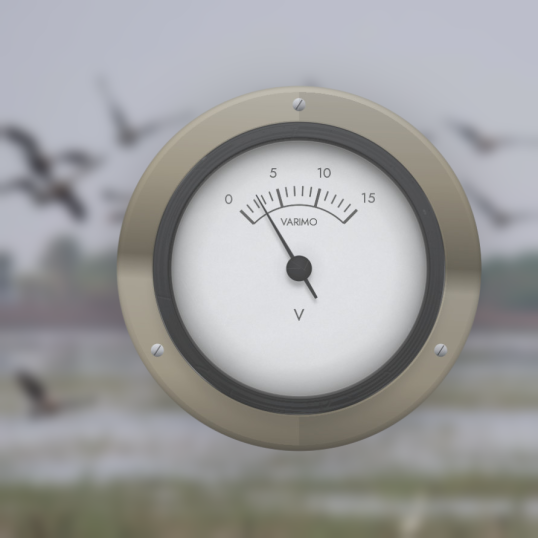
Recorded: {"value": 2.5, "unit": "V"}
